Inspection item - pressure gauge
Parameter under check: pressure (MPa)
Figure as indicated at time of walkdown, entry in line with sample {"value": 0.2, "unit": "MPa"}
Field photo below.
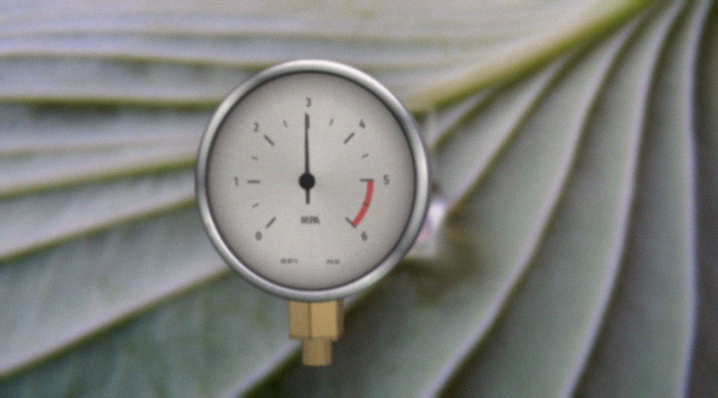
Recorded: {"value": 3, "unit": "MPa"}
